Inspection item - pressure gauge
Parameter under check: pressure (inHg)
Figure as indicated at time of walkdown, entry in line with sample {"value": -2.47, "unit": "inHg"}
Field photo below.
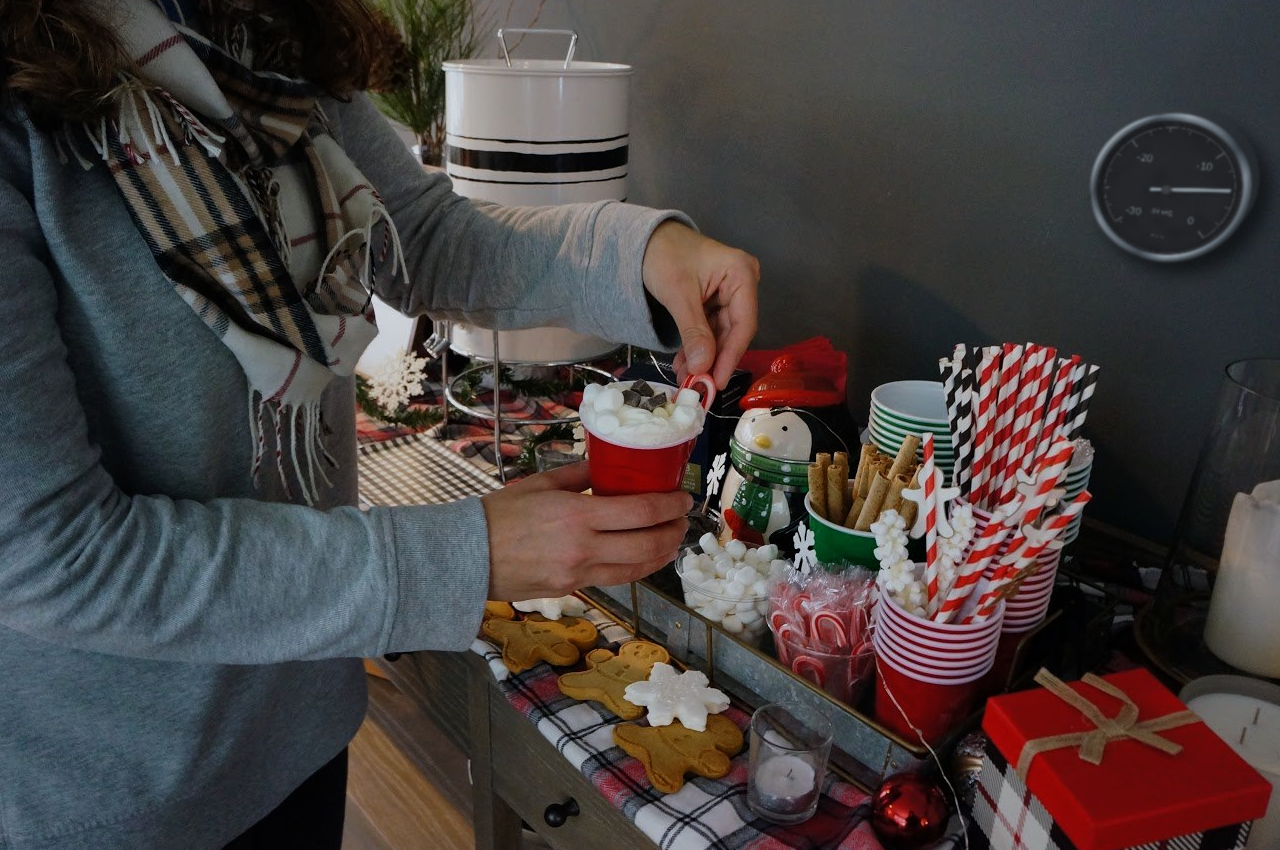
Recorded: {"value": -6, "unit": "inHg"}
